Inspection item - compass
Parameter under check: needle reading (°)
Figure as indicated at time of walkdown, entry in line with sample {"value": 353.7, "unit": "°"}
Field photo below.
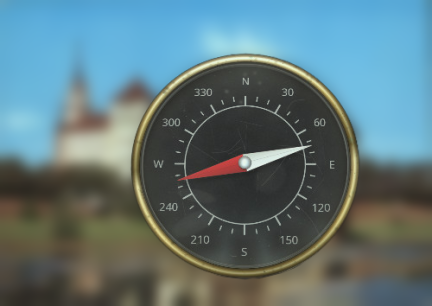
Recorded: {"value": 255, "unit": "°"}
